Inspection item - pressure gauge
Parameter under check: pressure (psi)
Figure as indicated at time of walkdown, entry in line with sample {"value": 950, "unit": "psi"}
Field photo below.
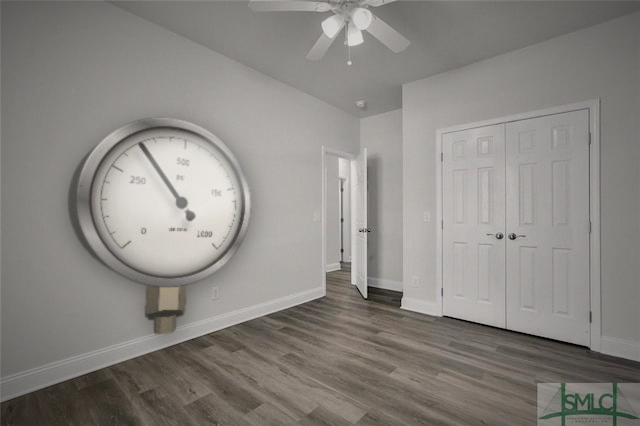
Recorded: {"value": 350, "unit": "psi"}
